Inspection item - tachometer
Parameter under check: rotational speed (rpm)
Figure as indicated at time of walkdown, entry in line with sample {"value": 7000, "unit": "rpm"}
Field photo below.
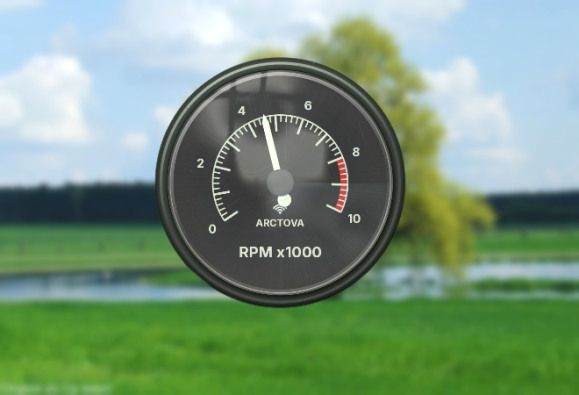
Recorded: {"value": 4600, "unit": "rpm"}
